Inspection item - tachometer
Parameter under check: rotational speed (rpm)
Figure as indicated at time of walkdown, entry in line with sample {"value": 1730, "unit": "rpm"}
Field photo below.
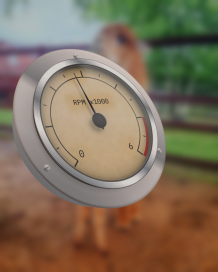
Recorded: {"value": 2750, "unit": "rpm"}
